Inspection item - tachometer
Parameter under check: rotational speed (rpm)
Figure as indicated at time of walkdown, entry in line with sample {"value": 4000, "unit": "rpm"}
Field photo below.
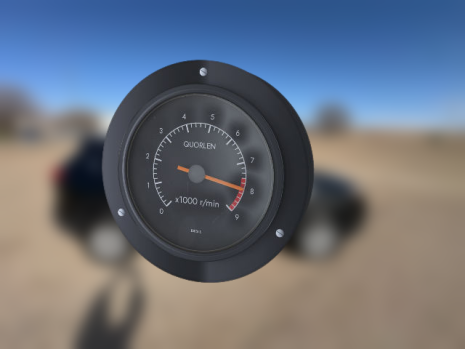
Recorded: {"value": 8000, "unit": "rpm"}
